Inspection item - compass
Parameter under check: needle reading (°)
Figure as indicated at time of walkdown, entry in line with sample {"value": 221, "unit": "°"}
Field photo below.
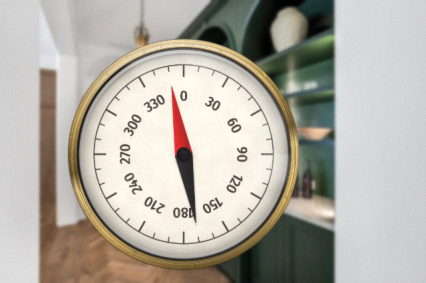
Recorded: {"value": 350, "unit": "°"}
